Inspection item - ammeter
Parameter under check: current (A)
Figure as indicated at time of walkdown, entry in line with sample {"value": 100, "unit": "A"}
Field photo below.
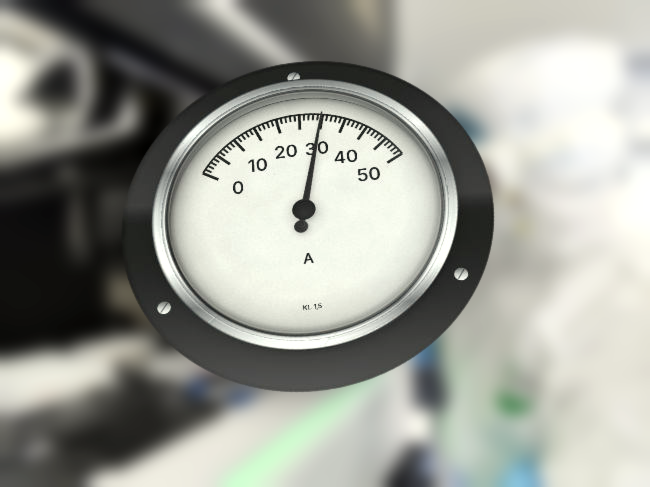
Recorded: {"value": 30, "unit": "A"}
